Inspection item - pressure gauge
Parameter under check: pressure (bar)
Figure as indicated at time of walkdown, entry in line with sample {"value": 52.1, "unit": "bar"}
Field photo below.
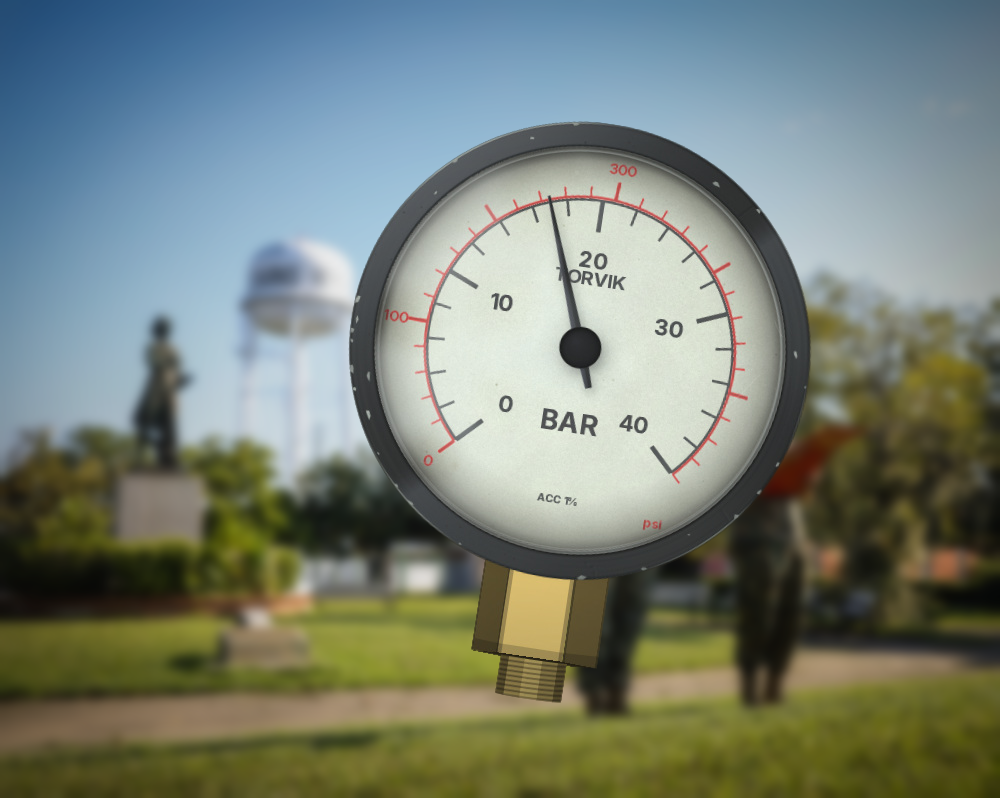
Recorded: {"value": 17, "unit": "bar"}
